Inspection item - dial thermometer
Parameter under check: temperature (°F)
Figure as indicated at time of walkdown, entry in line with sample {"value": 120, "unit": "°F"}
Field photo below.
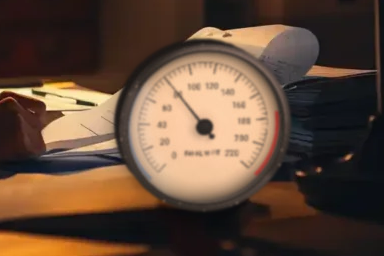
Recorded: {"value": 80, "unit": "°F"}
